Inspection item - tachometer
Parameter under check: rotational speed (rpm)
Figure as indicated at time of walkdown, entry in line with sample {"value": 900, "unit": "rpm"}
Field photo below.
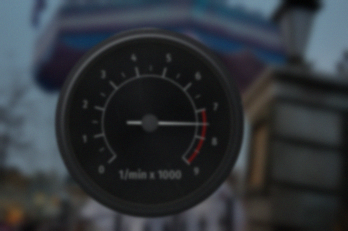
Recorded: {"value": 7500, "unit": "rpm"}
